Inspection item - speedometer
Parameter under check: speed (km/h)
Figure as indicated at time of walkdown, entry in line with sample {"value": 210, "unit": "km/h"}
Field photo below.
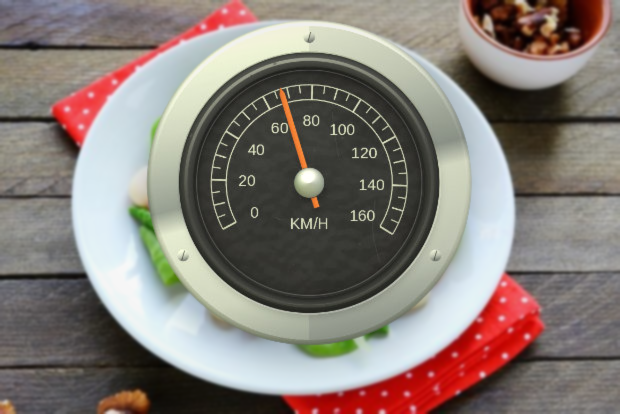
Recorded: {"value": 67.5, "unit": "km/h"}
